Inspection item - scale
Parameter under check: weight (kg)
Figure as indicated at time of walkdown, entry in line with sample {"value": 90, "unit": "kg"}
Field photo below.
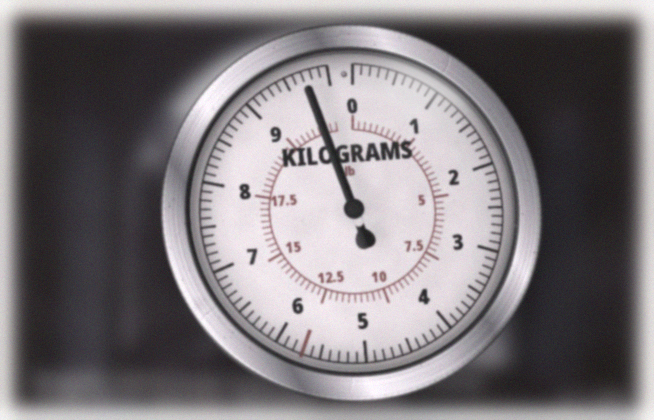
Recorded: {"value": 9.7, "unit": "kg"}
